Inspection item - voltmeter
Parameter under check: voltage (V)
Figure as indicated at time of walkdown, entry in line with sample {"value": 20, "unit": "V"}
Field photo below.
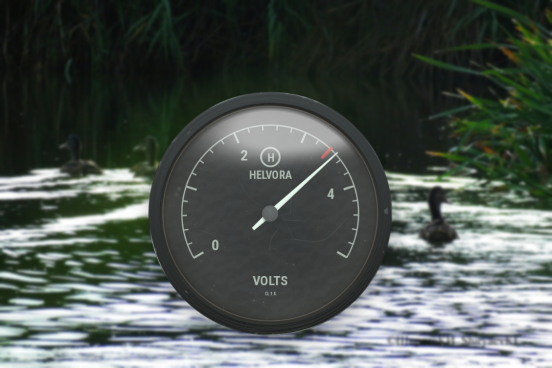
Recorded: {"value": 3.5, "unit": "V"}
